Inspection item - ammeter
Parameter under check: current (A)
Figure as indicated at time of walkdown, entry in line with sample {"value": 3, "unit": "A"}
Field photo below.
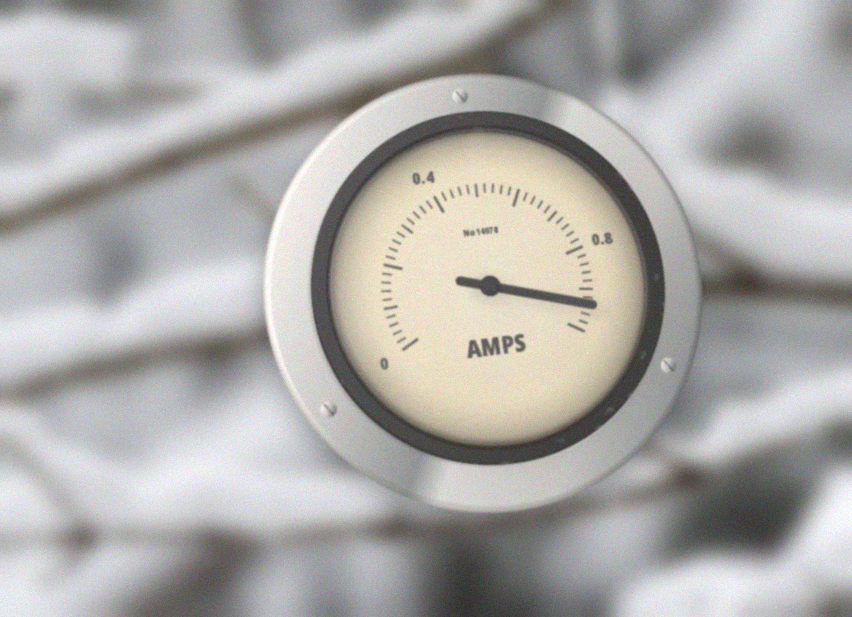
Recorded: {"value": 0.94, "unit": "A"}
